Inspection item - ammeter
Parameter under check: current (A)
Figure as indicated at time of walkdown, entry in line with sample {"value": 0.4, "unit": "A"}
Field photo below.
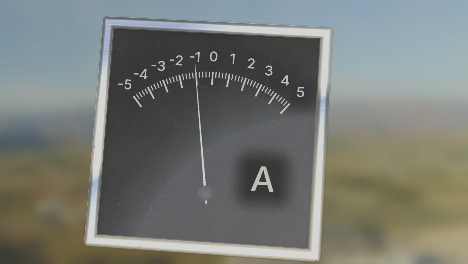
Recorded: {"value": -1, "unit": "A"}
